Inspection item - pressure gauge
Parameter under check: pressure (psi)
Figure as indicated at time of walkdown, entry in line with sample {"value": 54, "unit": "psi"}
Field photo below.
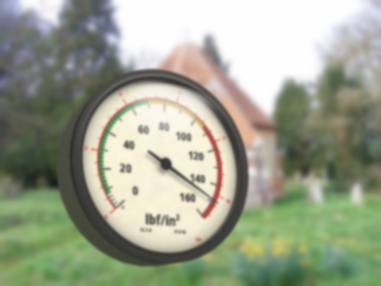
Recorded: {"value": 150, "unit": "psi"}
